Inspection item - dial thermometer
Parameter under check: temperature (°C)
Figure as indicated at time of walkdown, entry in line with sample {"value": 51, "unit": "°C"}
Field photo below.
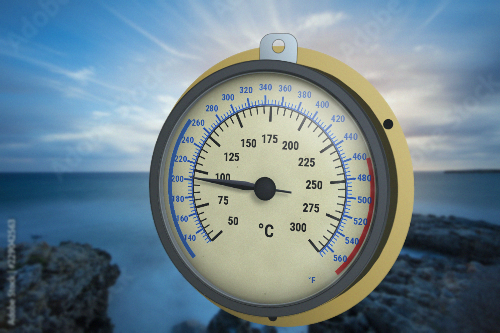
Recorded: {"value": 95, "unit": "°C"}
